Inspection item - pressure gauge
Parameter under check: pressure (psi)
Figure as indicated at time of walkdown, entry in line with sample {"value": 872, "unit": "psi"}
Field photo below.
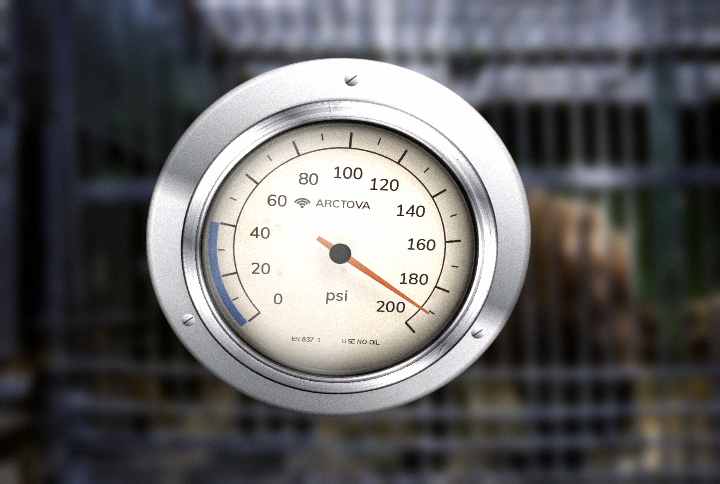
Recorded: {"value": 190, "unit": "psi"}
